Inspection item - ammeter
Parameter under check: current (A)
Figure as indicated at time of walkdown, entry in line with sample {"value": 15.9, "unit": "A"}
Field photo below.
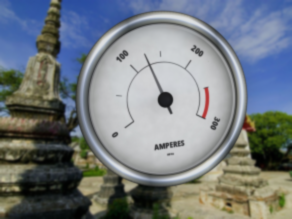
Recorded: {"value": 125, "unit": "A"}
